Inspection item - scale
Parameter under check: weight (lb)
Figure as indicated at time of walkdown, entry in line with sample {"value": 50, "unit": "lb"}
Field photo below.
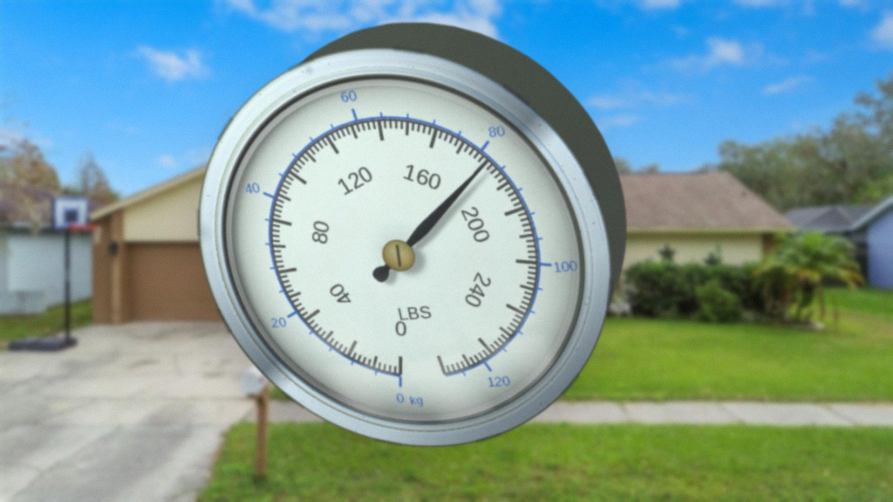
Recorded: {"value": 180, "unit": "lb"}
